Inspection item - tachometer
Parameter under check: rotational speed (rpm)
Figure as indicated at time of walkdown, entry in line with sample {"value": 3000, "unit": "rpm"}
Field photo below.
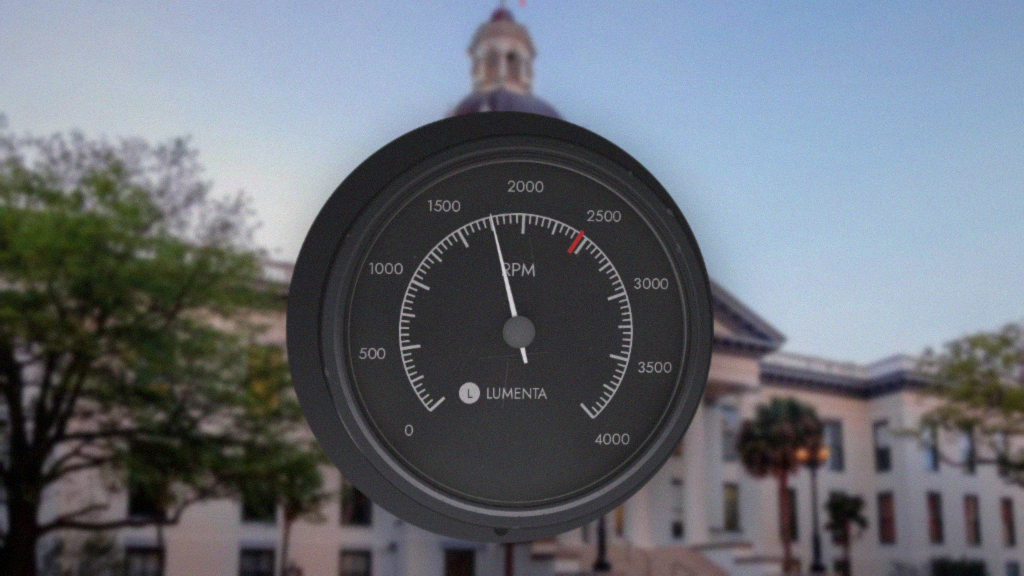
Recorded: {"value": 1750, "unit": "rpm"}
